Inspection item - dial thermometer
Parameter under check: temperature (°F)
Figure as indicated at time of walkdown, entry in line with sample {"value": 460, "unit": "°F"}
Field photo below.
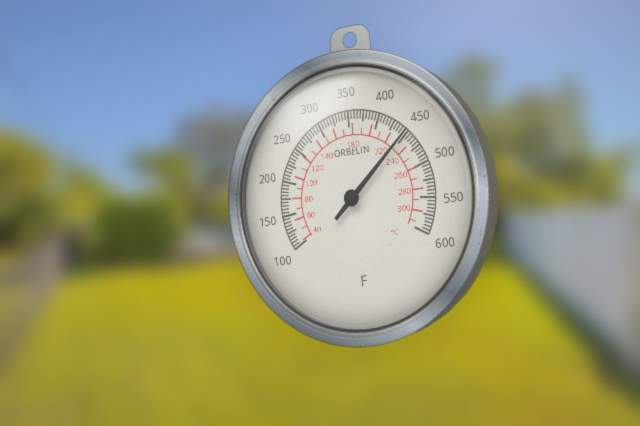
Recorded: {"value": 450, "unit": "°F"}
